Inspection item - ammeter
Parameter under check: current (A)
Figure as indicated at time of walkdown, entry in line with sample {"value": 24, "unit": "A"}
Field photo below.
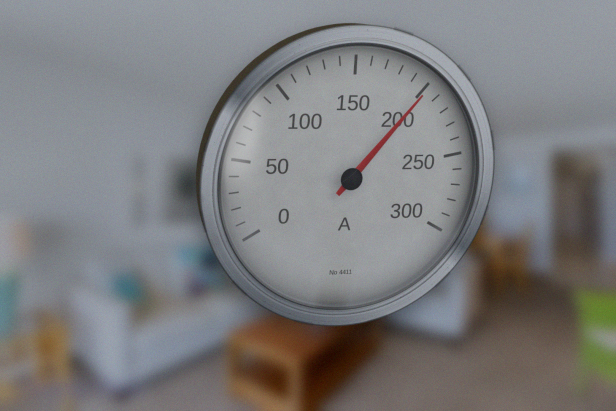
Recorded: {"value": 200, "unit": "A"}
